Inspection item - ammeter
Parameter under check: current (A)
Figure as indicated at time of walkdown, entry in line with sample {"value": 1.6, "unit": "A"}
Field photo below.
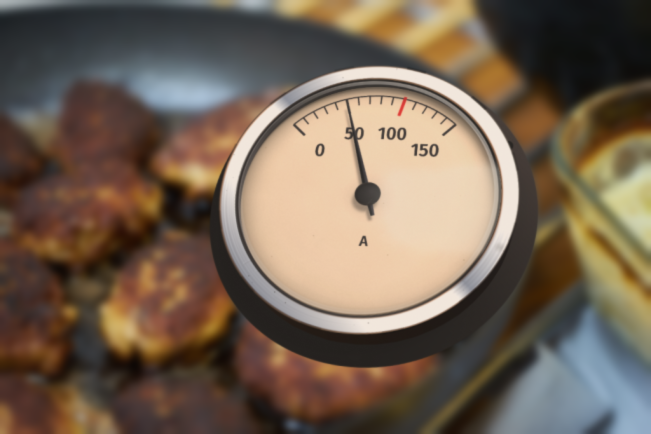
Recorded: {"value": 50, "unit": "A"}
